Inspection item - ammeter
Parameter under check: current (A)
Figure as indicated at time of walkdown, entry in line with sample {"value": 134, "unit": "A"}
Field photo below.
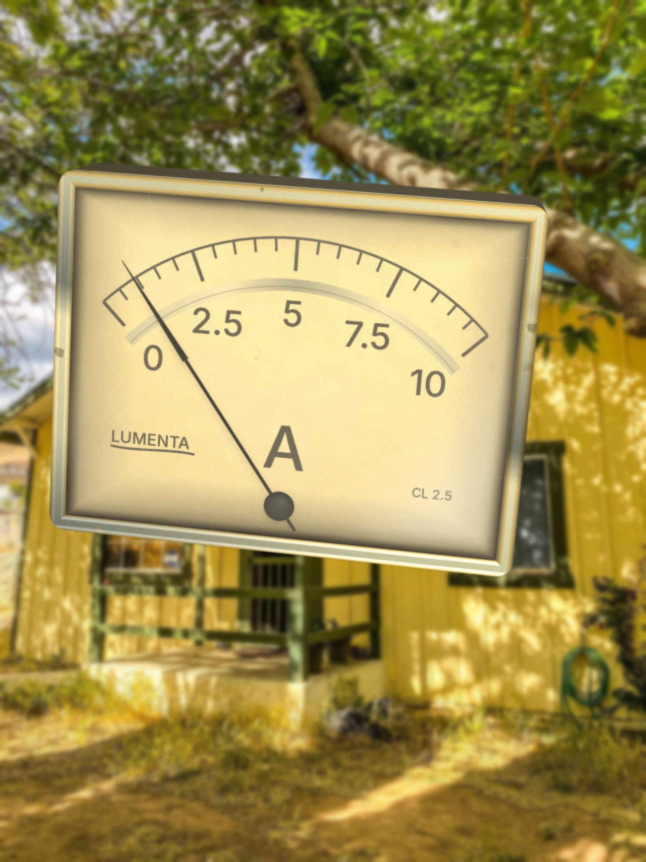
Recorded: {"value": 1, "unit": "A"}
